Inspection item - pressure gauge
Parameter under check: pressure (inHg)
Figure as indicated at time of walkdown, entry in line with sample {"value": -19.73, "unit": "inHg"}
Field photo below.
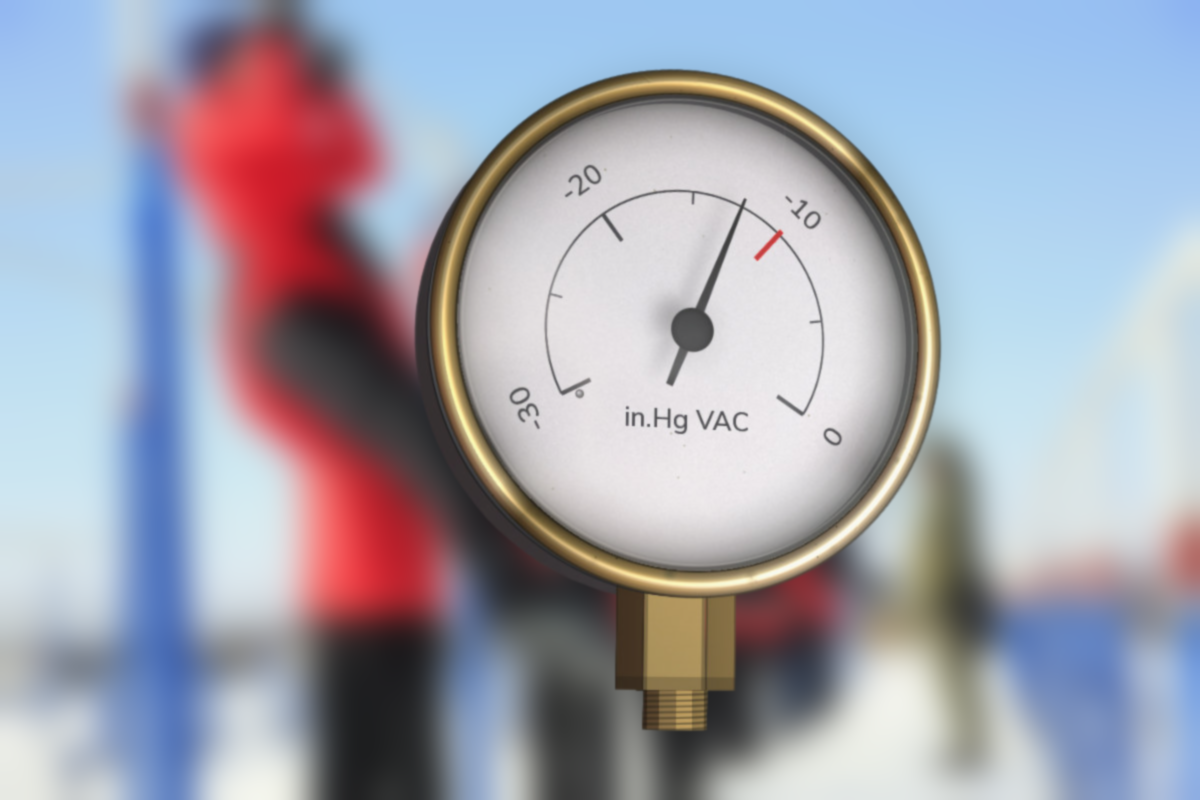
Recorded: {"value": -12.5, "unit": "inHg"}
